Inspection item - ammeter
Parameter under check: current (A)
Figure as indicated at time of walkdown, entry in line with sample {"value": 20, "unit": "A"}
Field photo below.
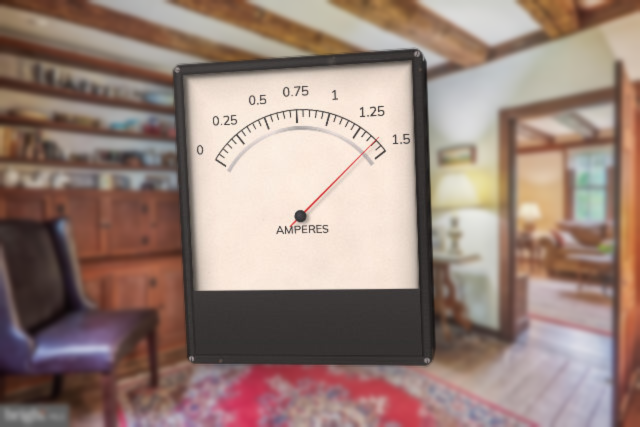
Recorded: {"value": 1.4, "unit": "A"}
